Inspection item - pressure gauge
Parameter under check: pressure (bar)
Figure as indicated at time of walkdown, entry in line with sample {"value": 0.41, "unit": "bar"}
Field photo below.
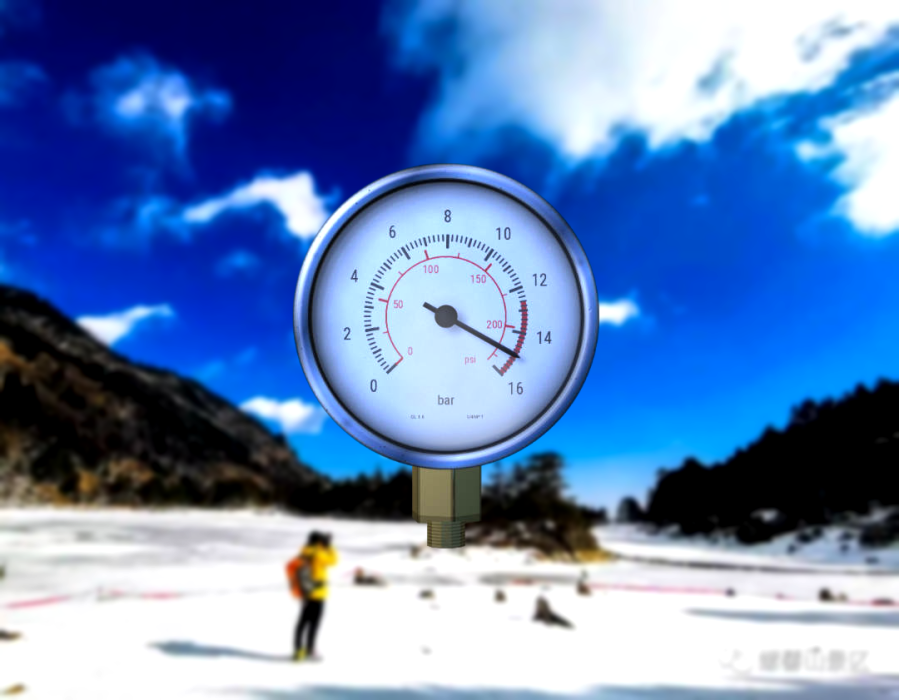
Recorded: {"value": 15, "unit": "bar"}
